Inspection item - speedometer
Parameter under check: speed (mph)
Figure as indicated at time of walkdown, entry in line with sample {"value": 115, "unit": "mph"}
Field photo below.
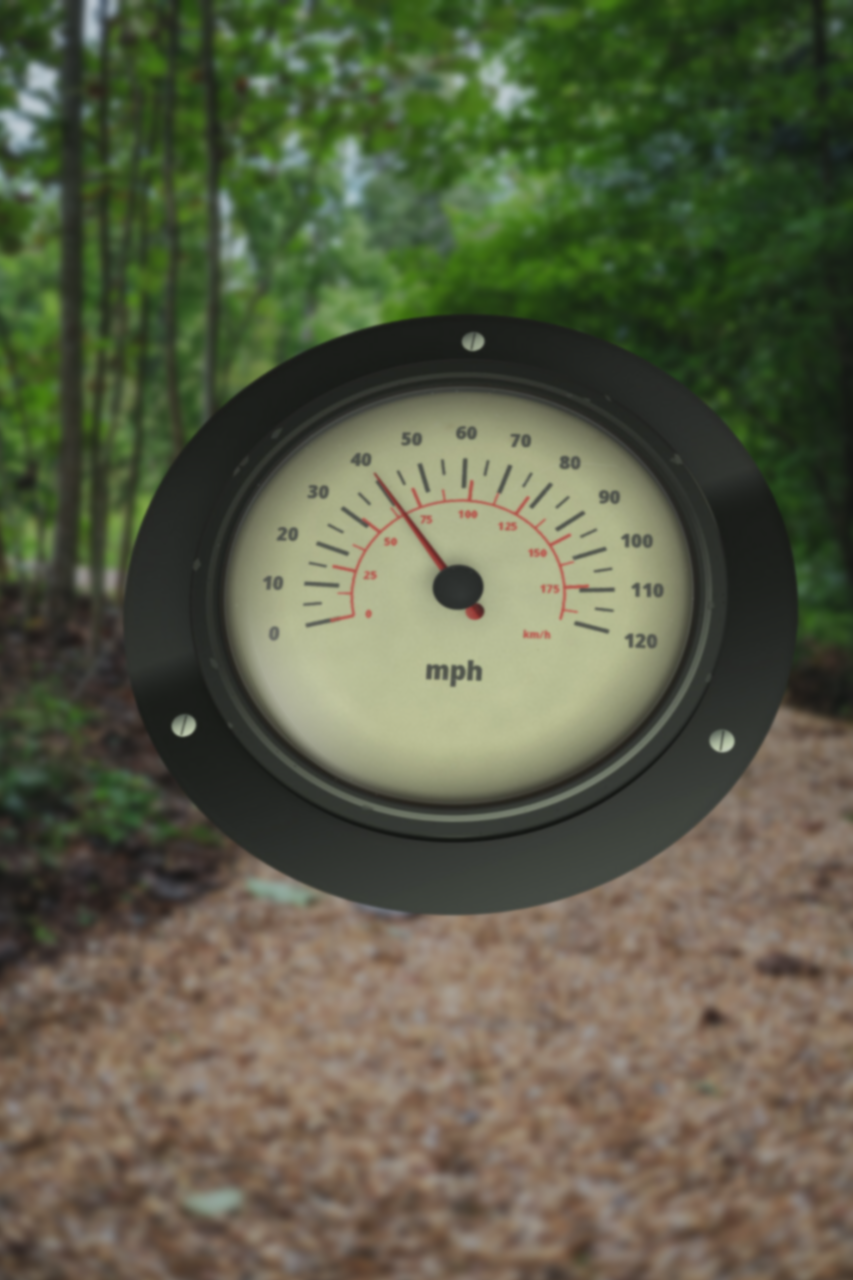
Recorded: {"value": 40, "unit": "mph"}
